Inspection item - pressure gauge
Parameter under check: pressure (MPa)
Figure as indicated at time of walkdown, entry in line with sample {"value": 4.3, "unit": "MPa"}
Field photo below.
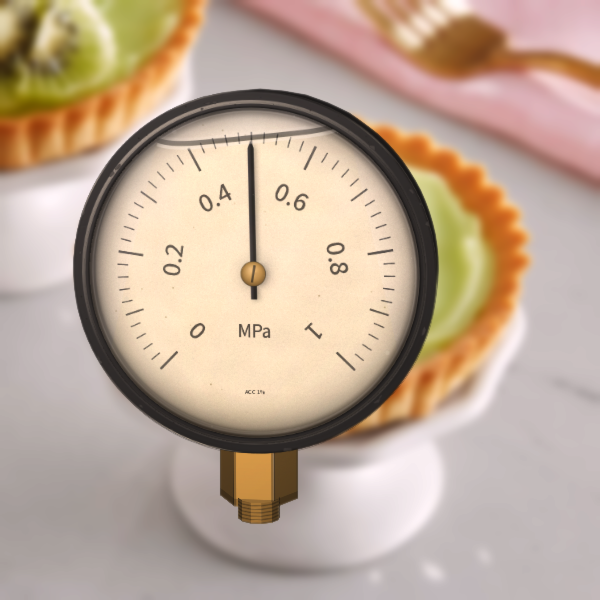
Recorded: {"value": 0.5, "unit": "MPa"}
